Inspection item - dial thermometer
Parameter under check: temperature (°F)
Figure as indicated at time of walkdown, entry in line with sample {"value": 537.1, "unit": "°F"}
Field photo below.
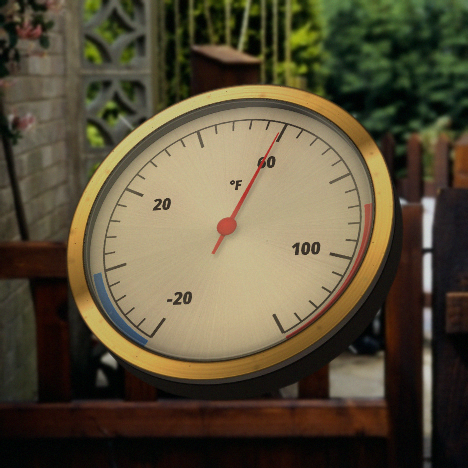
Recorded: {"value": 60, "unit": "°F"}
